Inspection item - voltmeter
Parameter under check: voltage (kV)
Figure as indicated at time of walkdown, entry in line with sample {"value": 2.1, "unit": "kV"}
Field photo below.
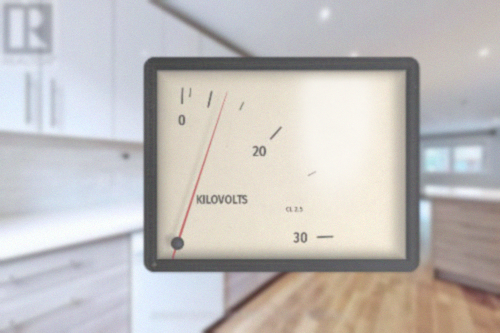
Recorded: {"value": 12.5, "unit": "kV"}
